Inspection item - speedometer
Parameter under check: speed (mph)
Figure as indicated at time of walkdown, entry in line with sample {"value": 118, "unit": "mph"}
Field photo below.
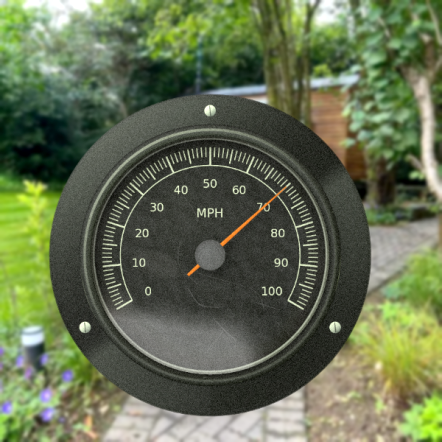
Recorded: {"value": 70, "unit": "mph"}
